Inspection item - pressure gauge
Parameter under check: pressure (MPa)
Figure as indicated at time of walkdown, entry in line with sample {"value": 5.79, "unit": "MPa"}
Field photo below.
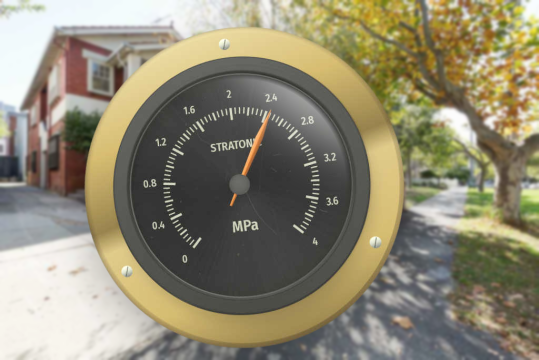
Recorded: {"value": 2.45, "unit": "MPa"}
